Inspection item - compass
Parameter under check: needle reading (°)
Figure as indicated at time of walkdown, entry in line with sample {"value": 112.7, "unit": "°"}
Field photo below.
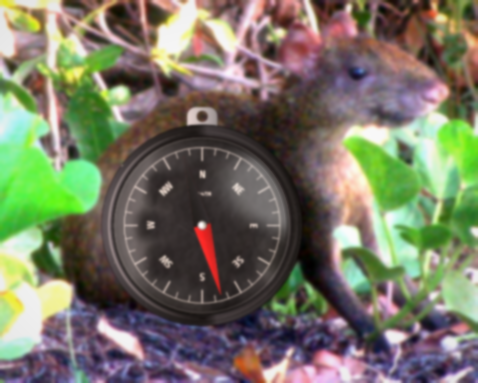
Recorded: {"value": 165, "unit": "°"}
